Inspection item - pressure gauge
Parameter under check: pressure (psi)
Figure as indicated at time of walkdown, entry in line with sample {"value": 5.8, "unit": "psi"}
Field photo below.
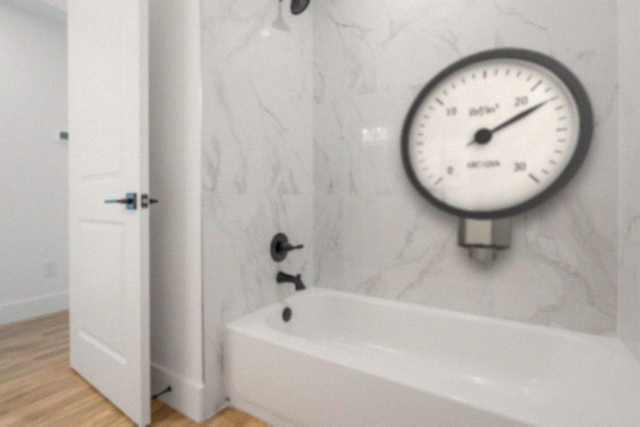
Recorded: {"value": 22, "unit": "psi"}
